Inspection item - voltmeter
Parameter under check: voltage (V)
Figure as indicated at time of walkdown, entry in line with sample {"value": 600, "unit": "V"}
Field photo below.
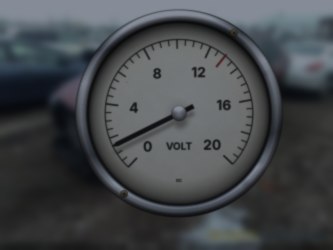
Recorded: {"value": 1.5, "unit": "V"}
